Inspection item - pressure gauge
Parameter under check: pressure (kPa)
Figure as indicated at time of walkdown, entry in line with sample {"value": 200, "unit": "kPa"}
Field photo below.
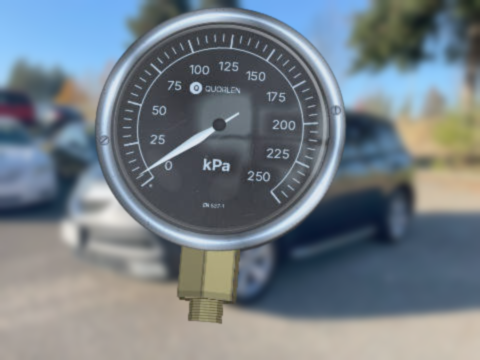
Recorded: {"value": 5, "unit": "kPa"}
